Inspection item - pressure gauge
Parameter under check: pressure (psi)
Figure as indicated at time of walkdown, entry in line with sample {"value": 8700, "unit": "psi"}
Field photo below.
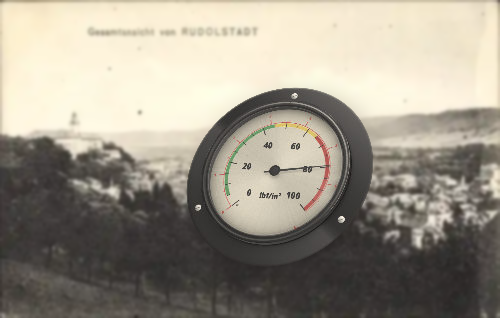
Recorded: {"value": 80, "unit": "psi"}
